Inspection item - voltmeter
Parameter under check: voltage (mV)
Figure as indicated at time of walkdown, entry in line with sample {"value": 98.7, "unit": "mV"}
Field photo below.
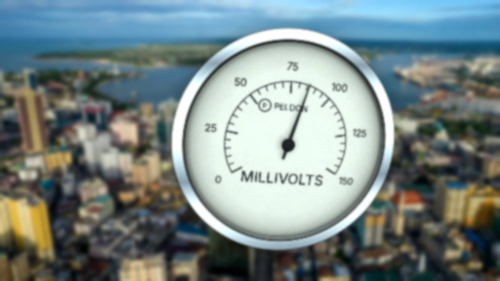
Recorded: {"value": 85, "unit": "mV"}
